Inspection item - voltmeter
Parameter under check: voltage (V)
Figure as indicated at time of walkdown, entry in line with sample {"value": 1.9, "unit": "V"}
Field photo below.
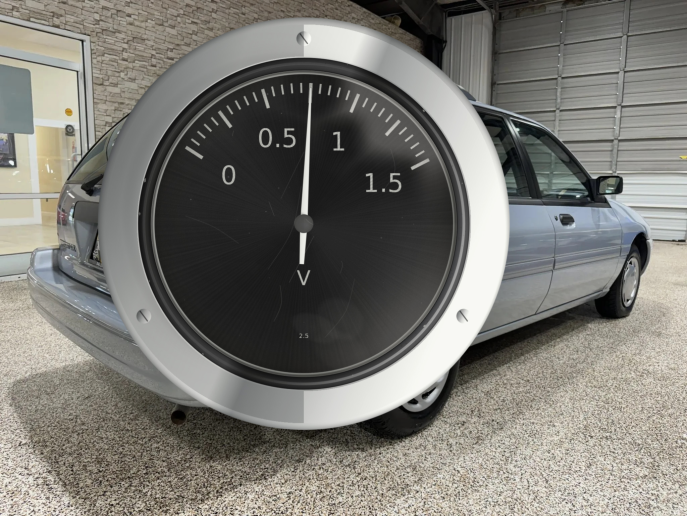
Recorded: {"value": 0.75, "unit": "V"}
